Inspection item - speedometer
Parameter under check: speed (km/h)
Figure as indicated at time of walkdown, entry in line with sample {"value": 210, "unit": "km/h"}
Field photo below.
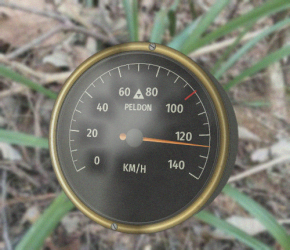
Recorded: {"value": 125, "unit": "km/h"}
